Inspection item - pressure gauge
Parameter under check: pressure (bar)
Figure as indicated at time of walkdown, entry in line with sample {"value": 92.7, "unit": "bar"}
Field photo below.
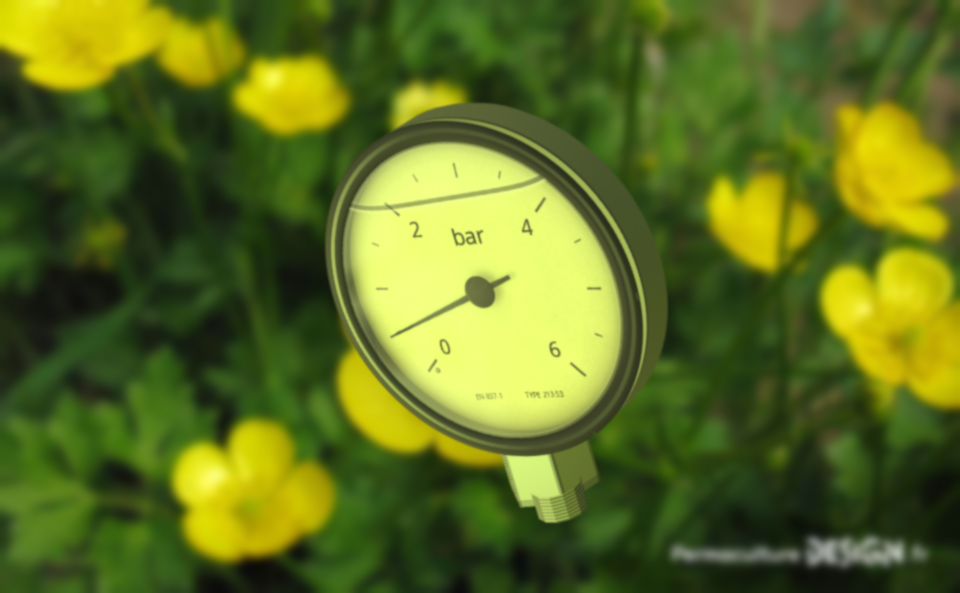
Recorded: {"value": 0.5, "unit": "bar"}
